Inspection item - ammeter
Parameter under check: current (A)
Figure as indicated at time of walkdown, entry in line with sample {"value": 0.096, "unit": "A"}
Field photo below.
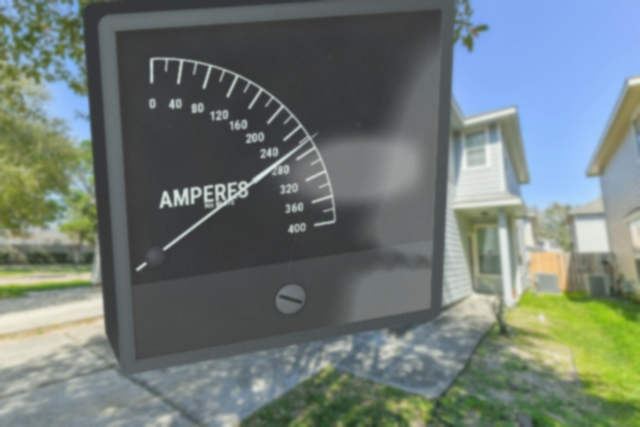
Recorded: {"value": 260, "unit": "A"}
